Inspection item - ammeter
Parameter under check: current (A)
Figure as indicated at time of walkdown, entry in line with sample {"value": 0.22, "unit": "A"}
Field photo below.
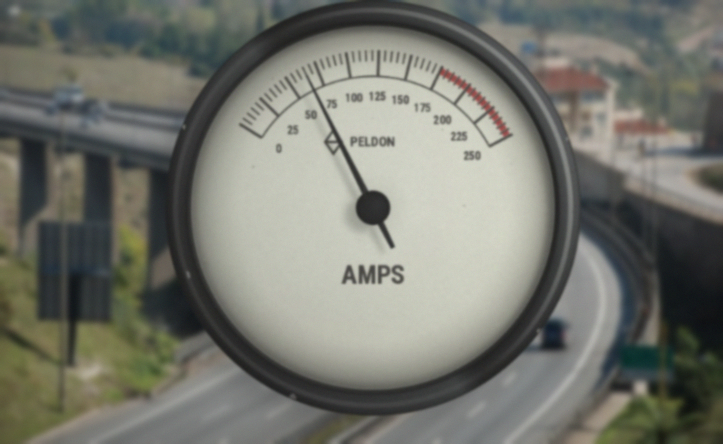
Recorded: {"value": 65, "unit": "A"}
